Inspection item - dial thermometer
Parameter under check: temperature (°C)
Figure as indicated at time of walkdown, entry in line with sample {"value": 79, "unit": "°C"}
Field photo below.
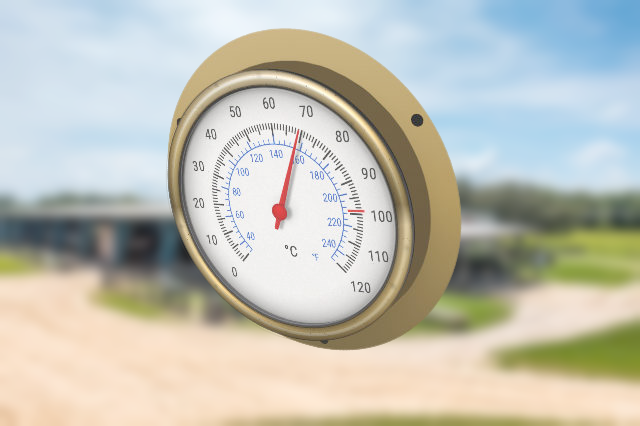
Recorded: {"value": 70, "unit": "°C"}
